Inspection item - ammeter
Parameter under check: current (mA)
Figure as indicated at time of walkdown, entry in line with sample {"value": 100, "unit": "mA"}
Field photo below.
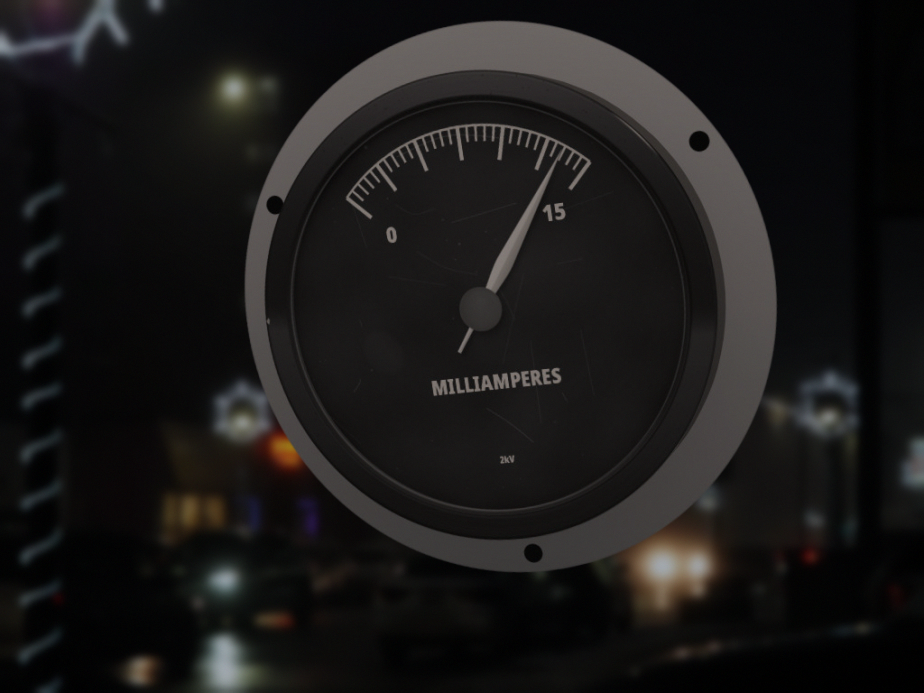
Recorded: {"value": 13.5, "unit": "mA"}
